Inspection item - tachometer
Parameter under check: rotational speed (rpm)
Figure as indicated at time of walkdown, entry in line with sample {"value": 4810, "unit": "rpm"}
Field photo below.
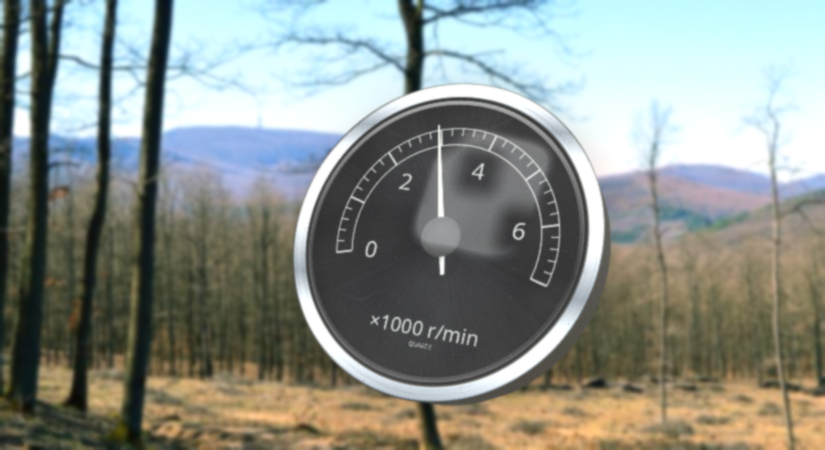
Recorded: {"value": 3000, "unit": "rpm"}
